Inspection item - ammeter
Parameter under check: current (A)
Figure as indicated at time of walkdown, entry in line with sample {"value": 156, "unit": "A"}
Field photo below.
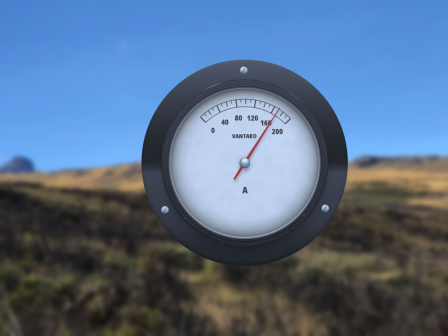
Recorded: {"value": 170, "unit": "A"}
